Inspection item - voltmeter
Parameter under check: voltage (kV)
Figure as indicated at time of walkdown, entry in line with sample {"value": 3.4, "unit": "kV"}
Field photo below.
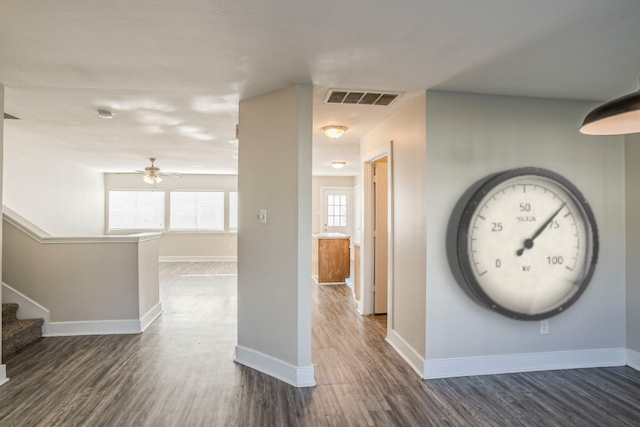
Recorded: {"value": 70, "unit": "kV"}
